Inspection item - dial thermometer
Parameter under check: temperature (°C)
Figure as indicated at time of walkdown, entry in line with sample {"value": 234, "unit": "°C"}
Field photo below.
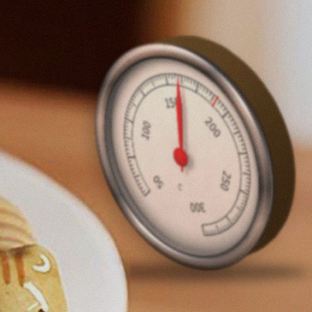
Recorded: {"value": 162.5, "unit": "°C"}
